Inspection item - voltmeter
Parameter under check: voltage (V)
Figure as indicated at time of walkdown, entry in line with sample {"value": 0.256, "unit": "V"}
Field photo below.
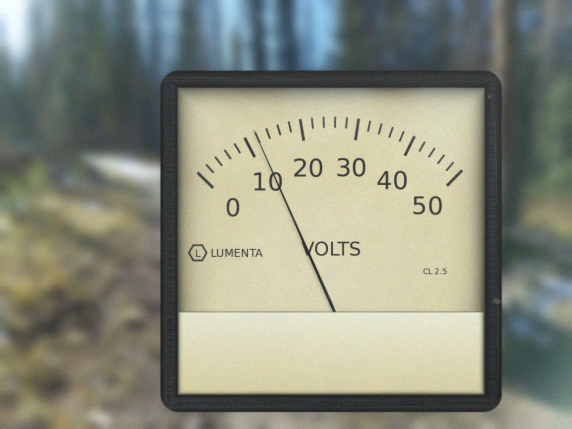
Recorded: {"value": 12, "unit": "V"}
